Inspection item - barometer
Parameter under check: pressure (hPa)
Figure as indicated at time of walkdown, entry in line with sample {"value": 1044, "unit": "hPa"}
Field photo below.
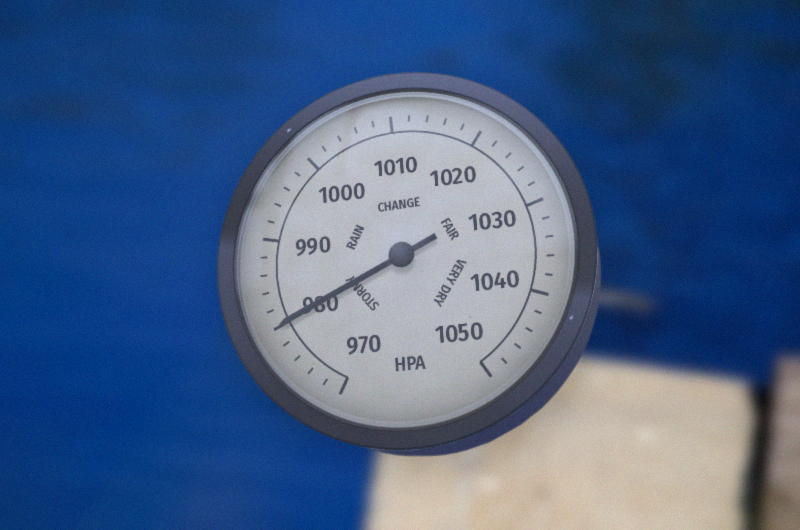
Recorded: {"value": 980, "unit": "hPa"}
